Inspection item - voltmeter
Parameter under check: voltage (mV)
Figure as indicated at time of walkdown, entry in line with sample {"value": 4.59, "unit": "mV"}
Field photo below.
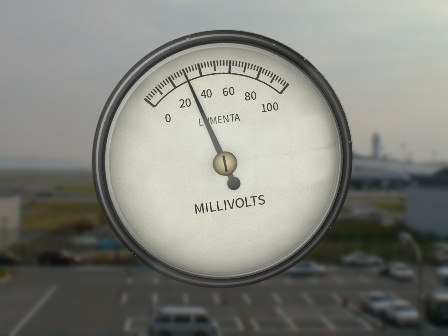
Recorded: {"value": 30, "unit": "mV"}
